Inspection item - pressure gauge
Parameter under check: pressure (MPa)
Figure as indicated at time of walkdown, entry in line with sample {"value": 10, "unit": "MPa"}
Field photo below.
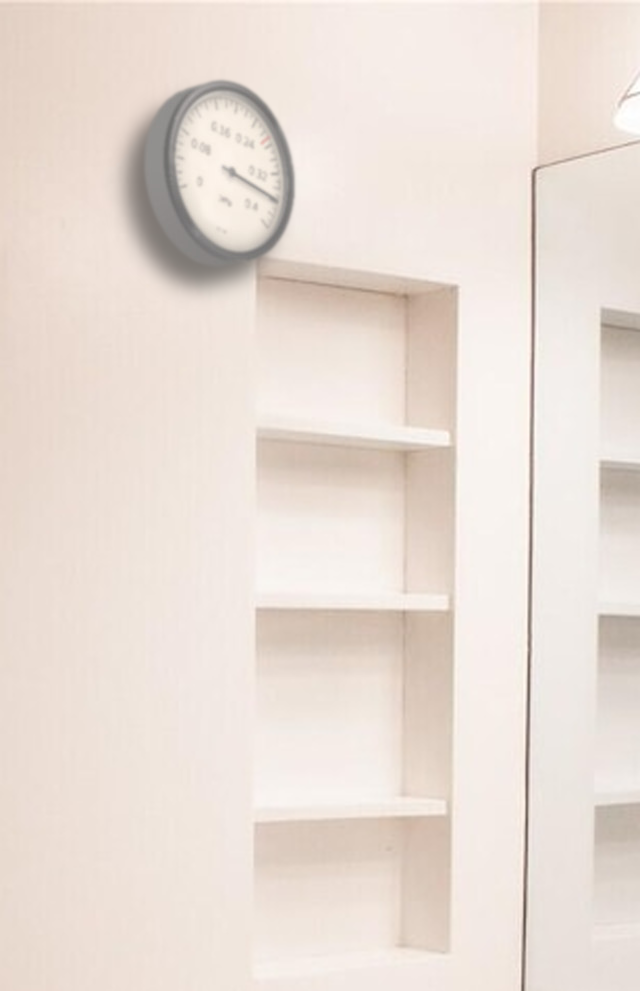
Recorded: {"value": 0.36, "unit": "MPa"}
